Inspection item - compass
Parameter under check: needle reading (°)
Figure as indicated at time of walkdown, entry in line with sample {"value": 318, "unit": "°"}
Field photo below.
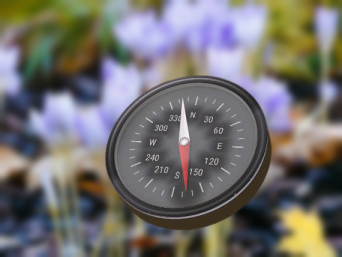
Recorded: {"value": 165, "unit": "°"}
